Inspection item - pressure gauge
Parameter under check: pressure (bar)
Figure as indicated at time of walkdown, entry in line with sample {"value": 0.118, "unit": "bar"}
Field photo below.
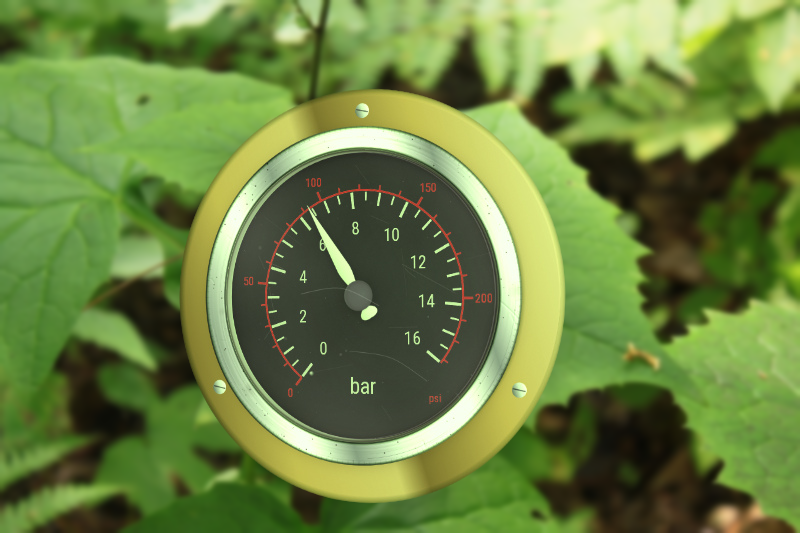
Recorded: {"value": 6.5, "unit": "bar"}
